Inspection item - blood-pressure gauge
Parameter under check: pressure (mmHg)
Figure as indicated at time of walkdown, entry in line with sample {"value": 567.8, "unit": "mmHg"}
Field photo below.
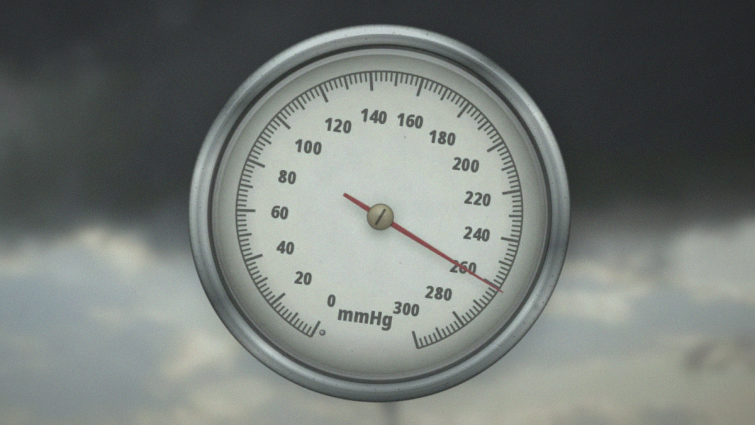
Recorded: {"value": 260, "unit": "mmHg"}
